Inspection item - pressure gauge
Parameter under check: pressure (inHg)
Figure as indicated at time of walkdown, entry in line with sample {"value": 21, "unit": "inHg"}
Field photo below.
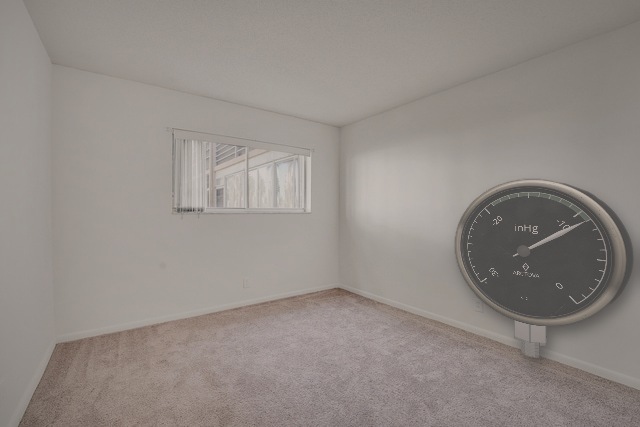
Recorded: {"value": -9, "unit": "inHg"}
